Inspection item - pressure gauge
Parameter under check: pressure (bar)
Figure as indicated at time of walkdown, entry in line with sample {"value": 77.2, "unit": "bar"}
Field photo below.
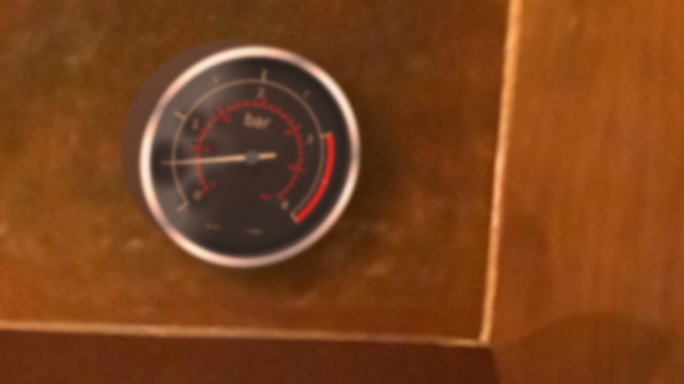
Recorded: {"value": 0.5, "unit": "bar"}
